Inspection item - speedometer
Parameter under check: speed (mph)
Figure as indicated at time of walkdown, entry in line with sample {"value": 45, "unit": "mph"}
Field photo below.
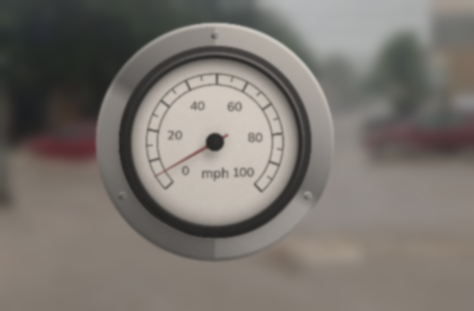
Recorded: {"value": 5, "unit": "mph"}
